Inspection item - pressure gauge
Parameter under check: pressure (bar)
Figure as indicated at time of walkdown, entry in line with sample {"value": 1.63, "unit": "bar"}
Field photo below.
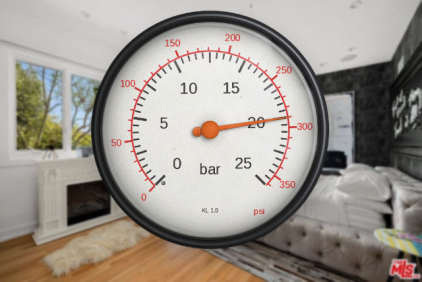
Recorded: {"value": 20, "unit": "bar"}
